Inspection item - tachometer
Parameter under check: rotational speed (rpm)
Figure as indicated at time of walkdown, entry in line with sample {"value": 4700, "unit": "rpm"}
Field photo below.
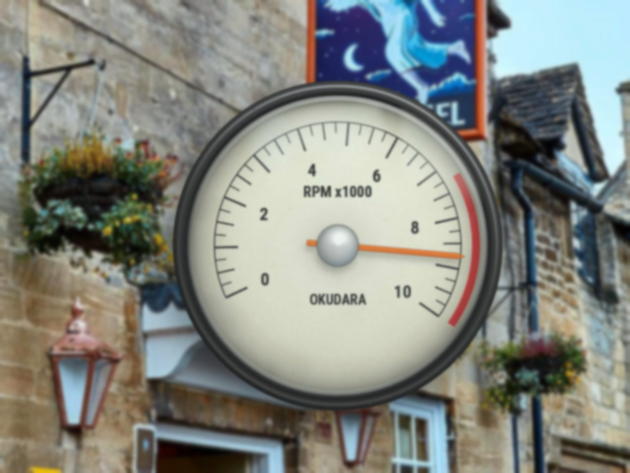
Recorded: {"value": 8750, "unit": "rpm"}
